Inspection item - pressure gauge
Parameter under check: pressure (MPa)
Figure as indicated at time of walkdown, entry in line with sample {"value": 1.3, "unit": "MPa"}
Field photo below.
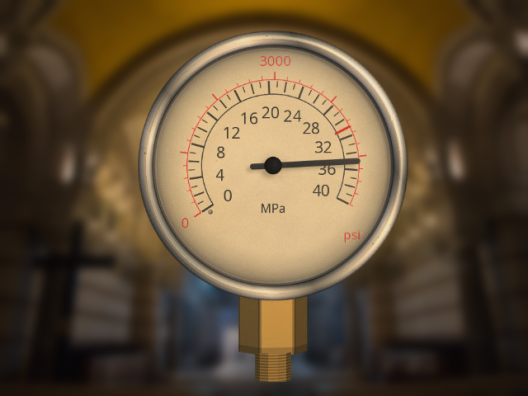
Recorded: {"value": 35, "unit": "MPa"}
